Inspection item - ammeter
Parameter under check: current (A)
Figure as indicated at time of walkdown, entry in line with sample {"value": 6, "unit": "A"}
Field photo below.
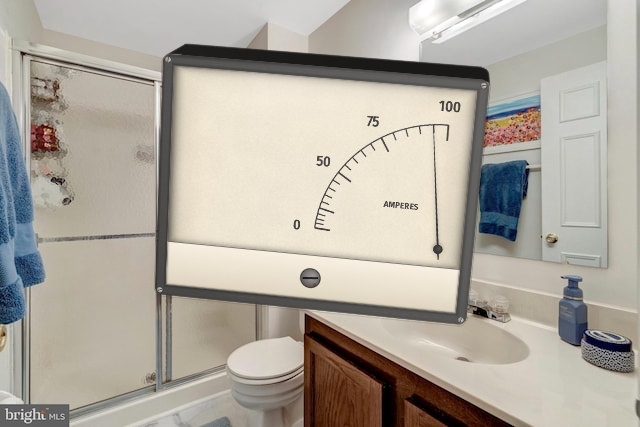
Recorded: {"value": 95, "unit": "A"}
